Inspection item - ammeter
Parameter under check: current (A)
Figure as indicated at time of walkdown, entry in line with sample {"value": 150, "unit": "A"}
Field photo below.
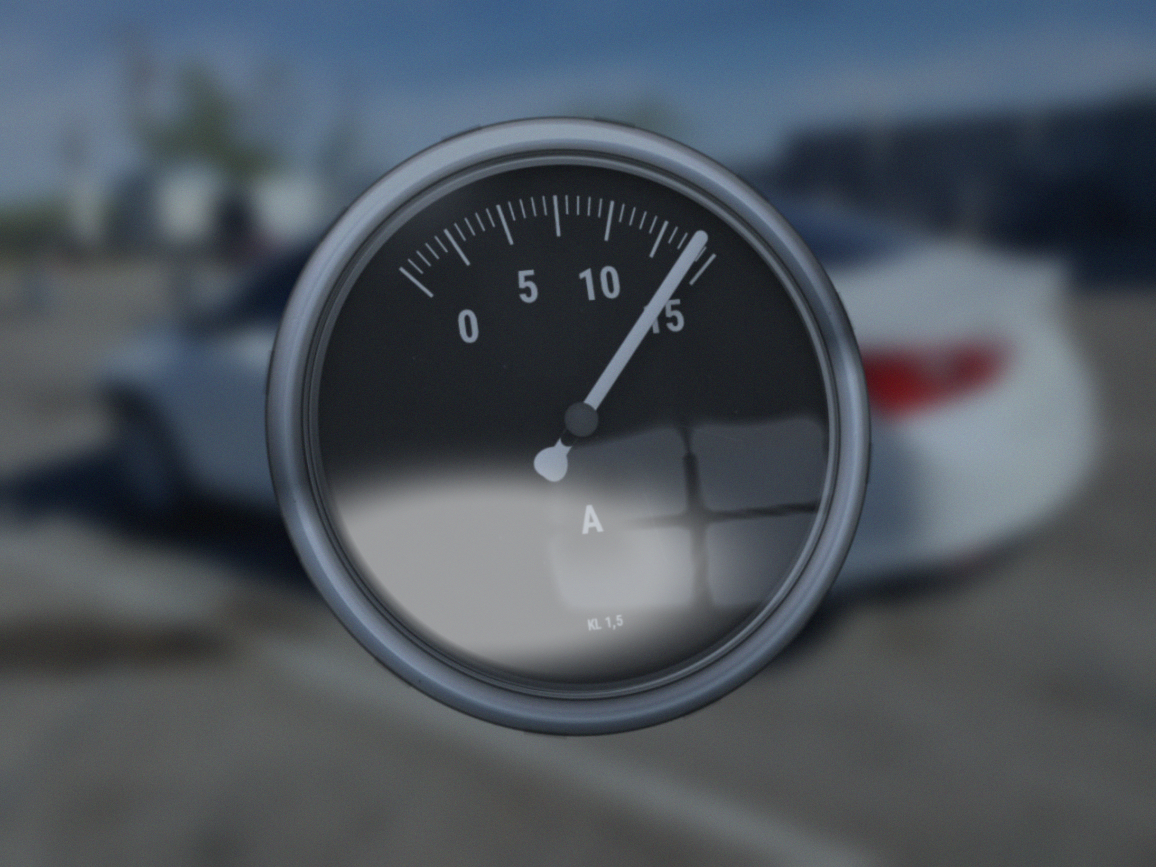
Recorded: {"value": 14, "unit": "A"}
